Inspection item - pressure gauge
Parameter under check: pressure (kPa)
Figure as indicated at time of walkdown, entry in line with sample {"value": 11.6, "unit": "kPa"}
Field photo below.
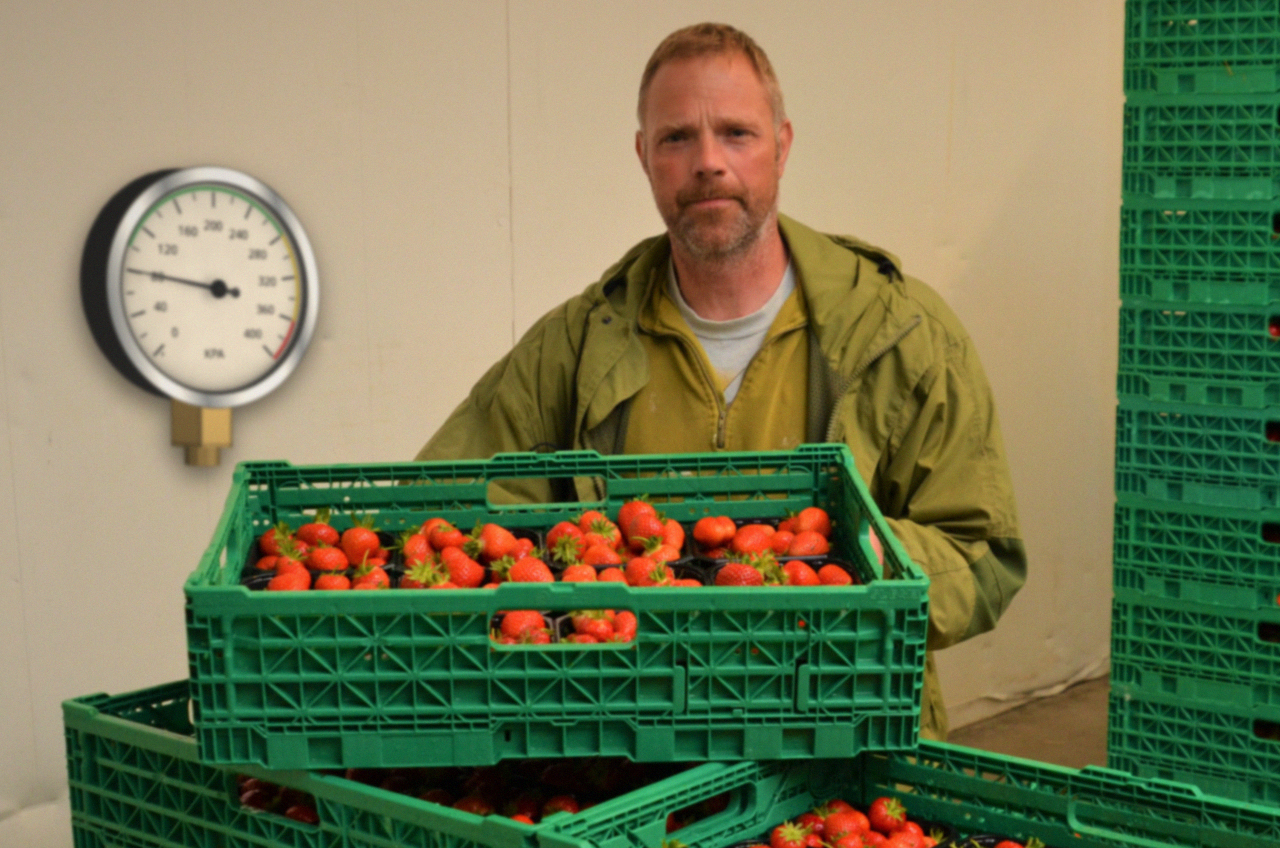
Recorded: {"value": 80, "unit": "kPa"}
